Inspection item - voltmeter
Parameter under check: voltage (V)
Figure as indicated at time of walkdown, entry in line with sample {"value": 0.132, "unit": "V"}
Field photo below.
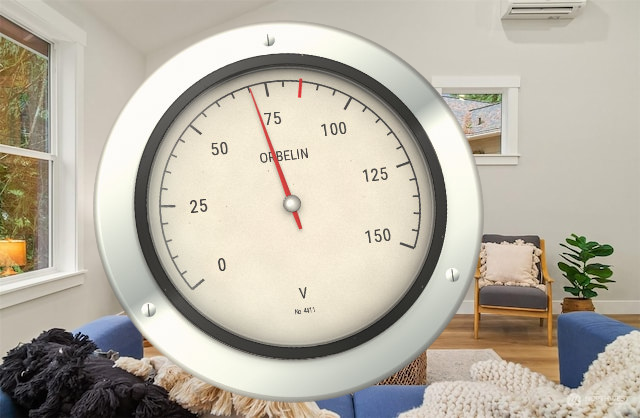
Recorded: {"value": 70, "unit": "V"}
